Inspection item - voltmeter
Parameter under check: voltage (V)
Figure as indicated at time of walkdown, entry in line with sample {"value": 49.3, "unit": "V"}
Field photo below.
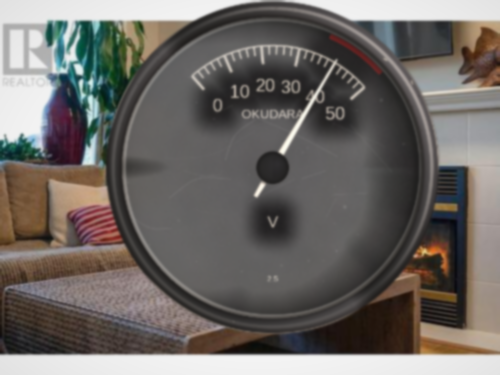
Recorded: {"value": 40, "unit": "V"}
